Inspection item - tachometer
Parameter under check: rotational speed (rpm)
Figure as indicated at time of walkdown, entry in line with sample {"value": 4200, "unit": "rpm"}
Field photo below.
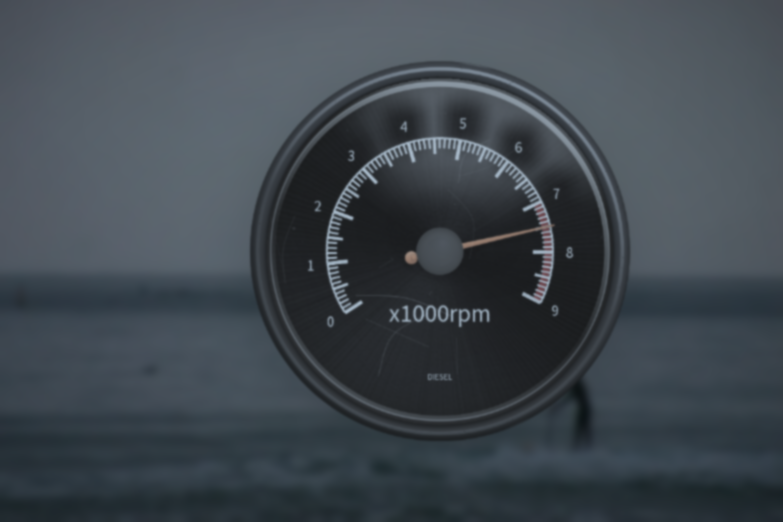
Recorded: {"value": 7500, "unit": "rpm"}
